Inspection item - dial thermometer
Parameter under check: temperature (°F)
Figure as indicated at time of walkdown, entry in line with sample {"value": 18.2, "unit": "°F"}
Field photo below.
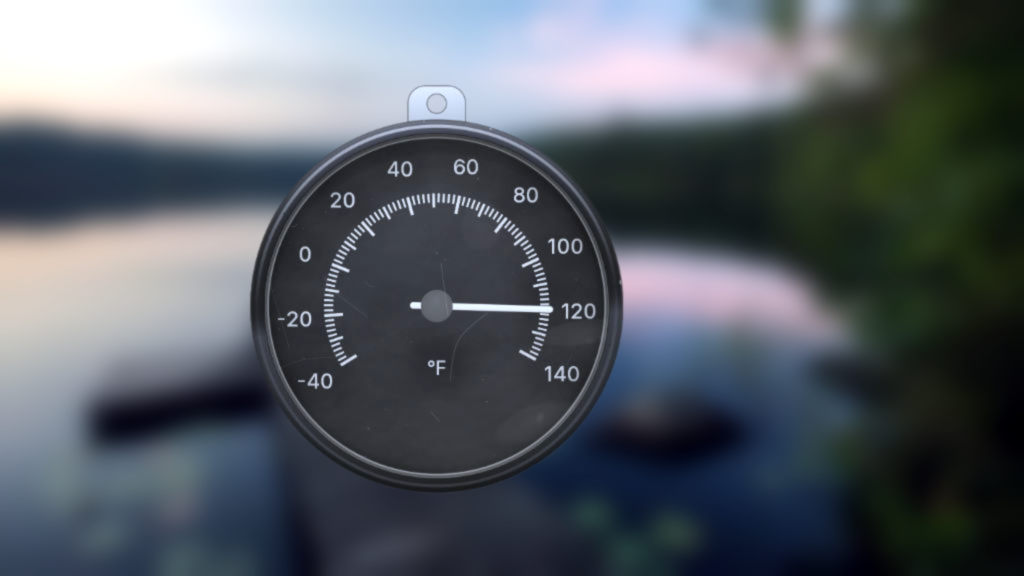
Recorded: {"value": 120, "unit": "°F"}
